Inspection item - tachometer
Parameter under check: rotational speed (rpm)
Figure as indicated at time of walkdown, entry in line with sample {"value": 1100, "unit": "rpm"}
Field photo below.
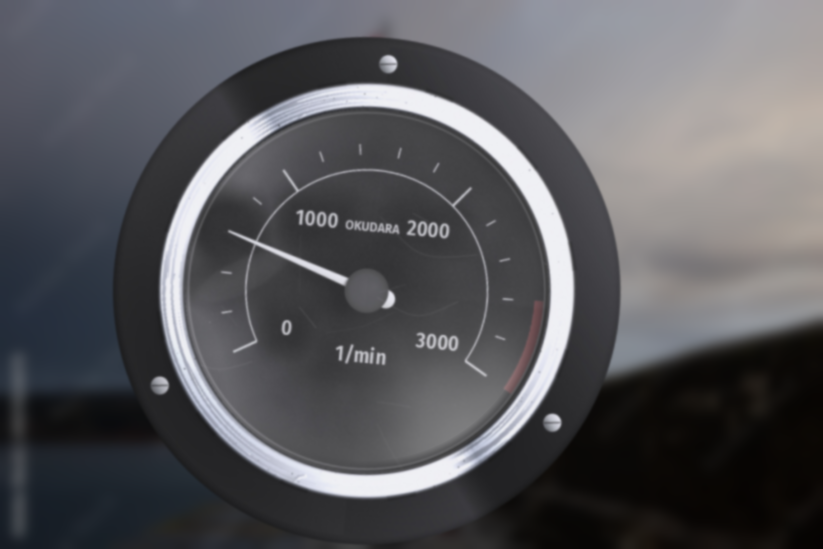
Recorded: {"value": 600, "unit": "rpm"}
